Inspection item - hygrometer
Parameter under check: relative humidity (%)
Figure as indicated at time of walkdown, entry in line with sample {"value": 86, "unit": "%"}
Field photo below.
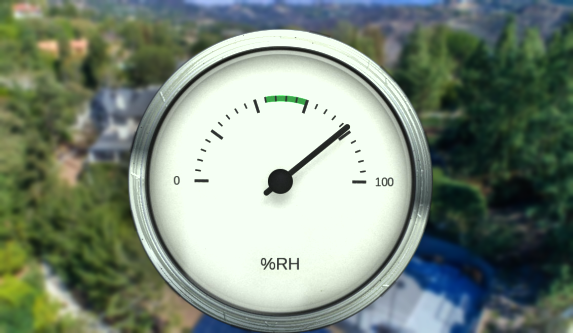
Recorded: {"value": 78, "unit": "%"}
